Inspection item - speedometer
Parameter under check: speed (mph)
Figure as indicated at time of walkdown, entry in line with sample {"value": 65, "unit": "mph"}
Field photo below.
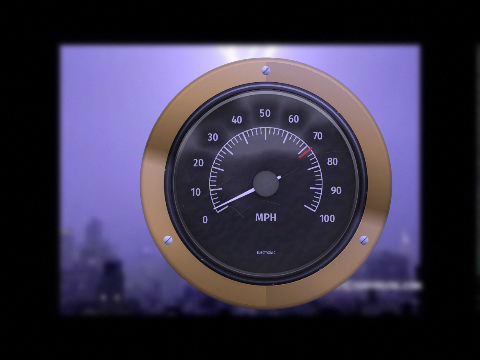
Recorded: {"value": 2, "unit": "mph"}
